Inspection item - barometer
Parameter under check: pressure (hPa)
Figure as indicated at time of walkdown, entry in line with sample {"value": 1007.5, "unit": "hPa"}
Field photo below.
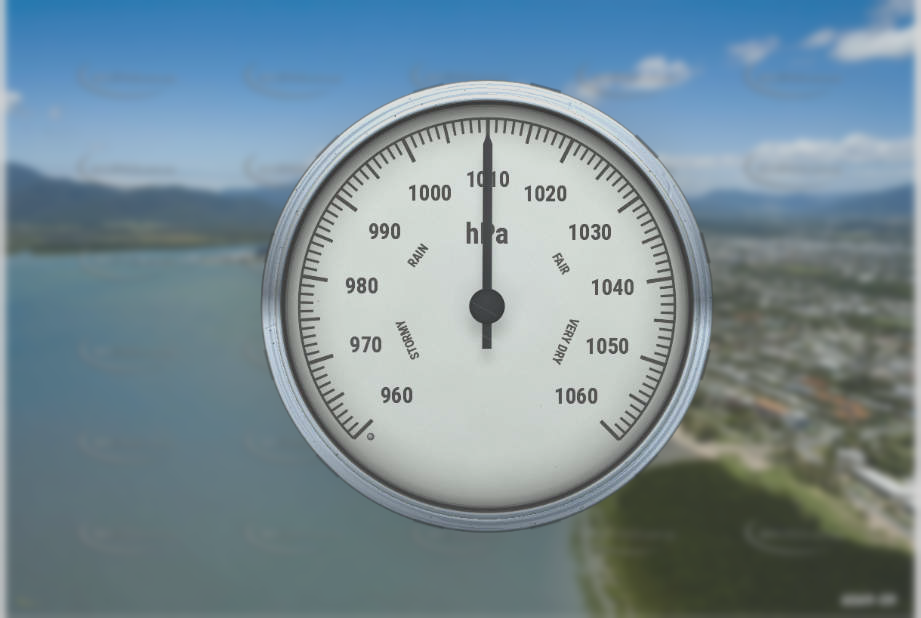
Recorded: {"value": 1010, "unit": "hPa"}
